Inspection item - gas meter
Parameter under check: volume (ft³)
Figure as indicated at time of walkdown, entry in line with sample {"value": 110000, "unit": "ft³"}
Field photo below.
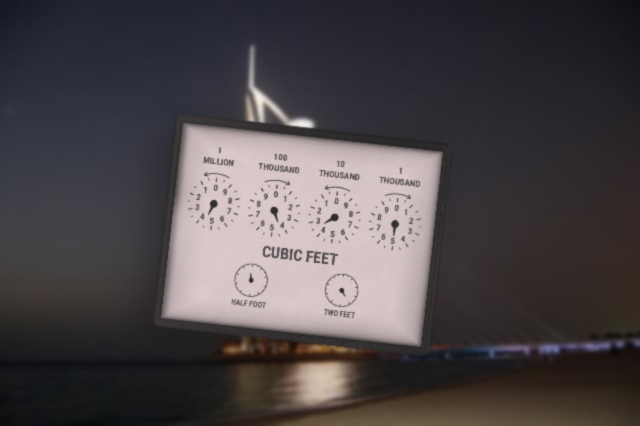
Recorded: {"value": 443500, "unit": "ft³"}
